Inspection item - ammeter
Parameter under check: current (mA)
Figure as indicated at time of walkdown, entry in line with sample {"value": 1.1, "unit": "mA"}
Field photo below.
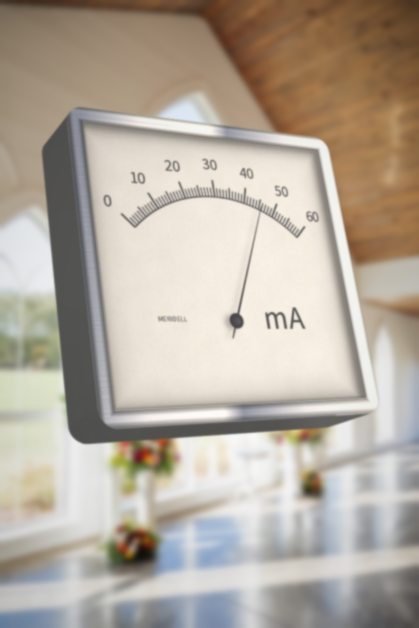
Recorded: {"value": 45, "unit": "mA"}
